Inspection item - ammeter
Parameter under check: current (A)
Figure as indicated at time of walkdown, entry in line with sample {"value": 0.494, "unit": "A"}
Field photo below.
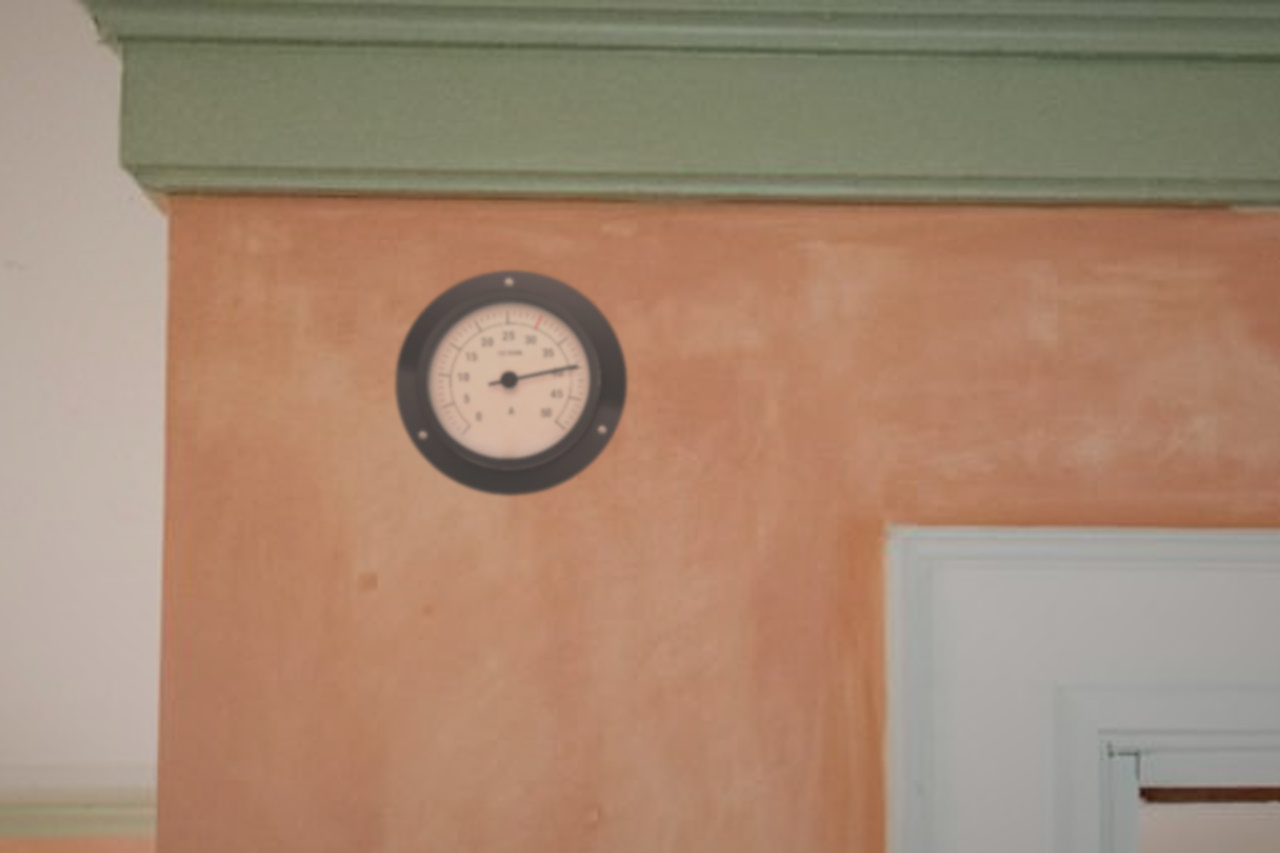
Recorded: {"value": 40, "unit": "A"}
